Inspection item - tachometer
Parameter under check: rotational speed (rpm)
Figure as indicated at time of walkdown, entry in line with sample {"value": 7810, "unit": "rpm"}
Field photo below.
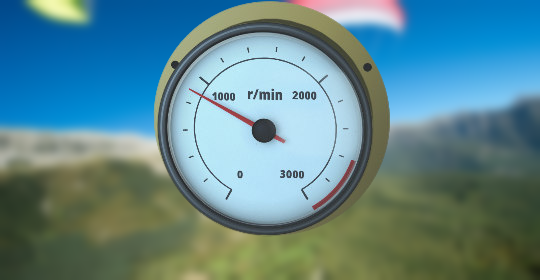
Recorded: {"value": 900, "unit": "rpm"}
